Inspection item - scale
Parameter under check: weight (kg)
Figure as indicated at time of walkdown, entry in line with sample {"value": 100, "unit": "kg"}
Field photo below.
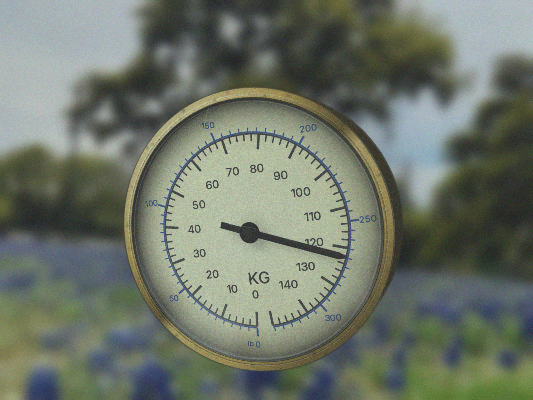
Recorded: {"value": 122, "unit": "kg"}
